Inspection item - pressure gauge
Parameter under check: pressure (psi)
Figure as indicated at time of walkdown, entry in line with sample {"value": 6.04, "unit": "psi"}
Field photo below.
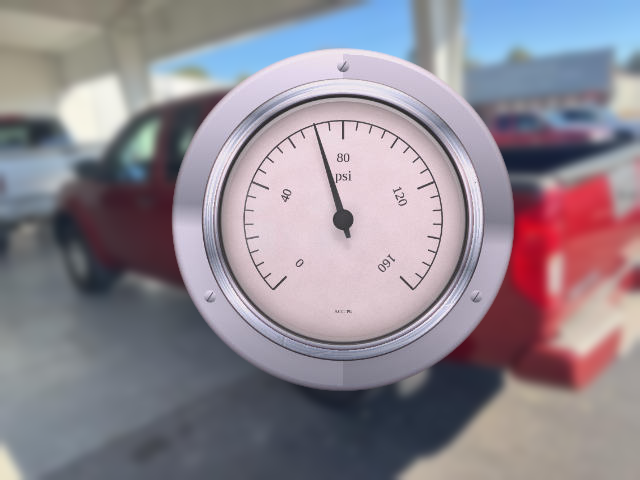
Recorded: {"value": 70, "unit": "psi"}
